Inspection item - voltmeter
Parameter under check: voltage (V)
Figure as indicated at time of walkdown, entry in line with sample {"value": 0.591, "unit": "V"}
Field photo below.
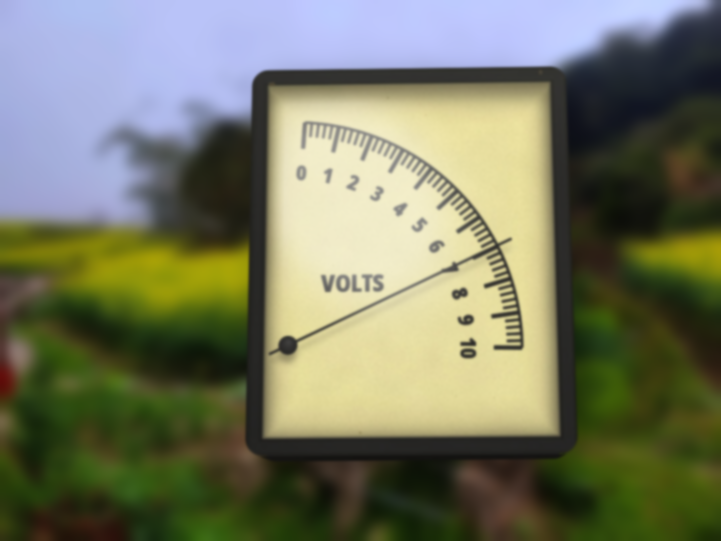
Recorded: {"value": 7, "unit": "V"}
